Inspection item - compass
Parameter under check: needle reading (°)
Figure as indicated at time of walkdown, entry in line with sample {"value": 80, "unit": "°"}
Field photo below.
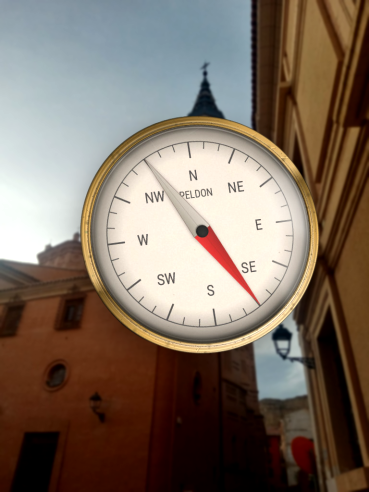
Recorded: {"value": 150, "unit": "°"}
